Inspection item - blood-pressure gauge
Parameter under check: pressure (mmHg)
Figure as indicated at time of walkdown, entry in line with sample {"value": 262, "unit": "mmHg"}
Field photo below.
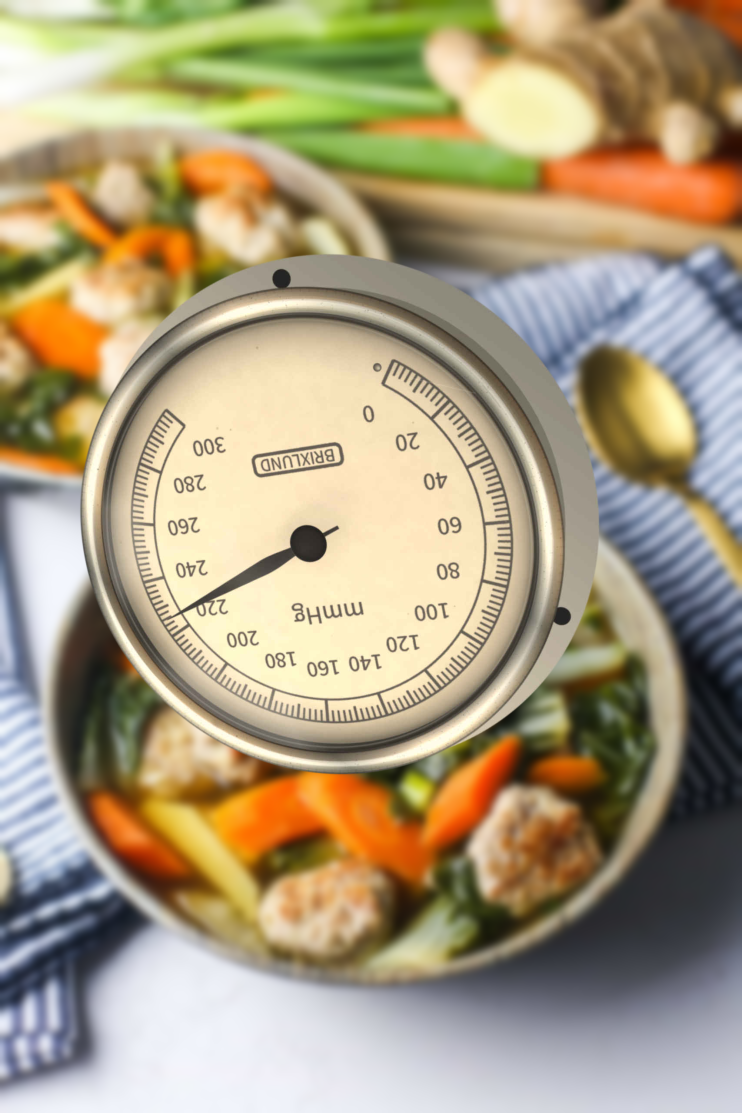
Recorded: {"value": 226, "unit": "mmHg"}
